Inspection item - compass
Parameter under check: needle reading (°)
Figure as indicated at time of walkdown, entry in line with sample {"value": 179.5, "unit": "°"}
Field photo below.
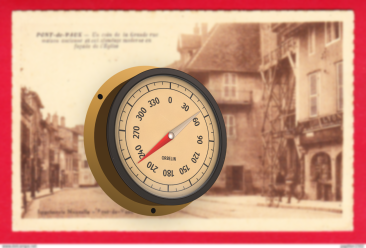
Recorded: {"value": 230, "unit": "°"}
